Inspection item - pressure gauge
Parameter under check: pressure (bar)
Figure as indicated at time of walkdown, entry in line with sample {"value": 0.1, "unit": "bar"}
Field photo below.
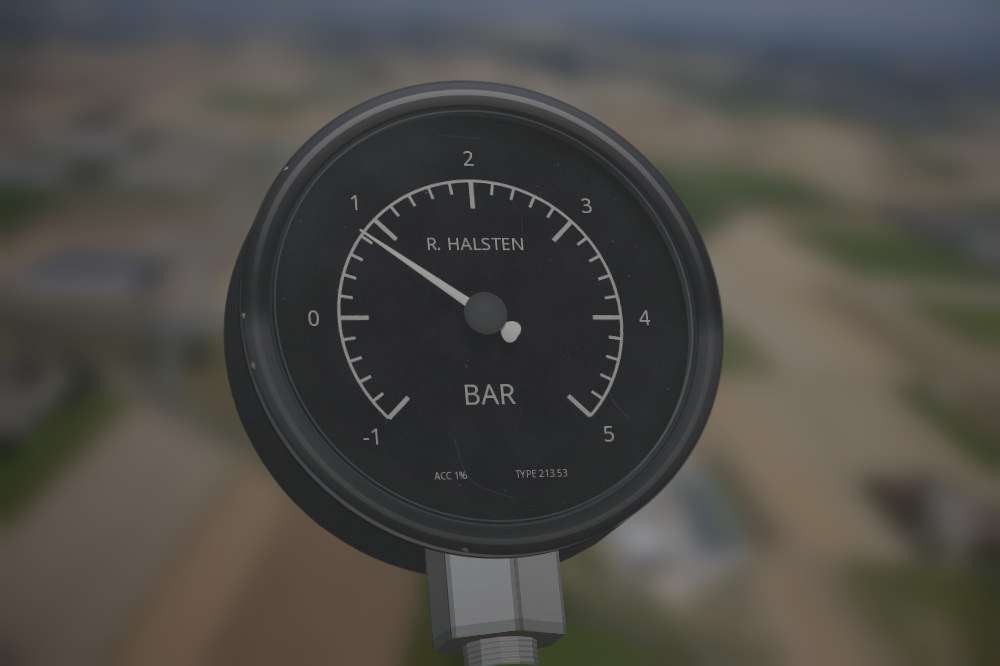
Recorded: {"value": 0.8, "unit": "bar"}
